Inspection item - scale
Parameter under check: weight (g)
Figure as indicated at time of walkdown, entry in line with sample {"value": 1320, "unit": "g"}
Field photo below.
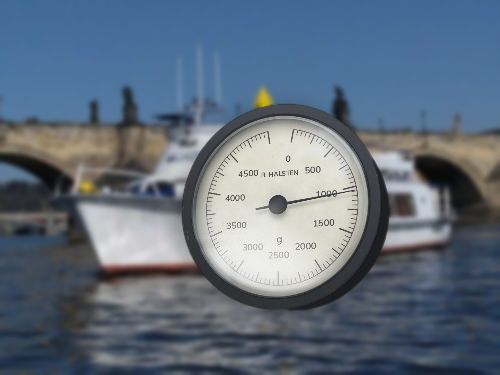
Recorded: {"value": 1050, "unit": "g"}
